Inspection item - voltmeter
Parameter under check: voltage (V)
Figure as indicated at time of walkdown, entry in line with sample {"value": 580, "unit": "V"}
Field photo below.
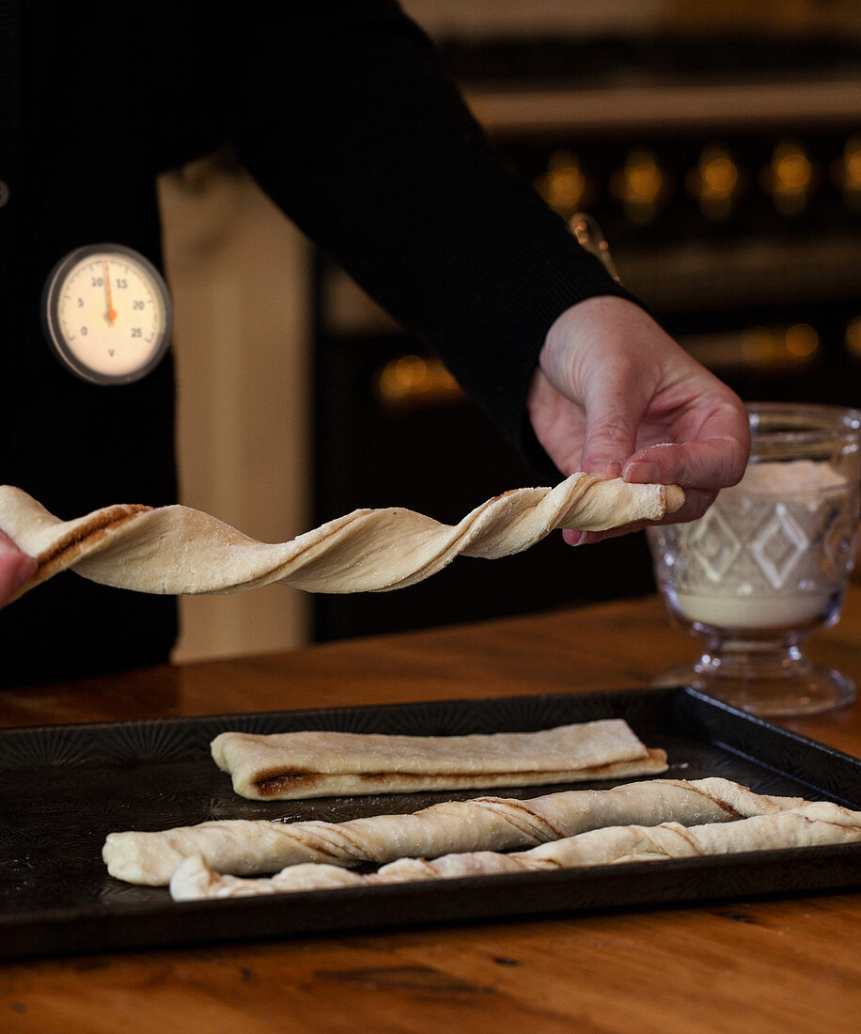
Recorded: {"value": 12, "unit": "V"}
